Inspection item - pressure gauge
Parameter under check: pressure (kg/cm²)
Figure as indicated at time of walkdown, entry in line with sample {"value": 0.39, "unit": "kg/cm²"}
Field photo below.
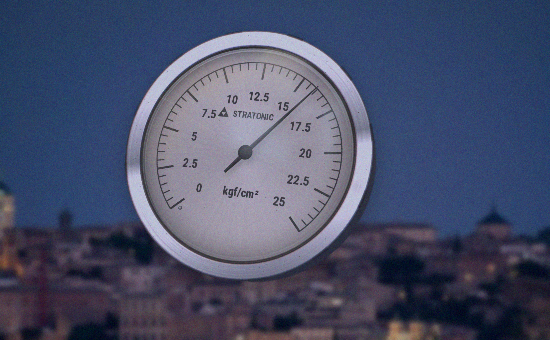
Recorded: {"value": 16, "unit": "kg/cm²"}
